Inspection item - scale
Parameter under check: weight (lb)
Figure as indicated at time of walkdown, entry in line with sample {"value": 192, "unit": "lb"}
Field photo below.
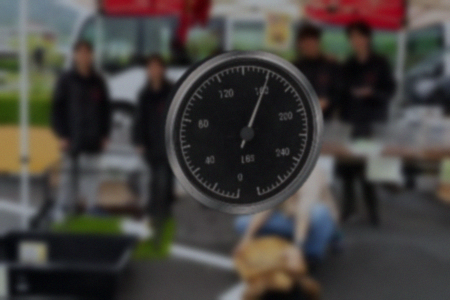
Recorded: {"value": 160, "unit": "lb"}
